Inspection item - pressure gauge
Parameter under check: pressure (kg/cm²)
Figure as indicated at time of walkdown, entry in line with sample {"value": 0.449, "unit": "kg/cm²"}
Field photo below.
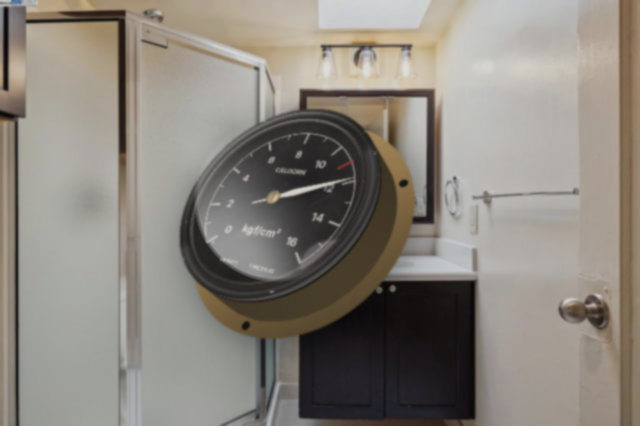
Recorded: {"value": 12, "unit": "kg/cm²"}
